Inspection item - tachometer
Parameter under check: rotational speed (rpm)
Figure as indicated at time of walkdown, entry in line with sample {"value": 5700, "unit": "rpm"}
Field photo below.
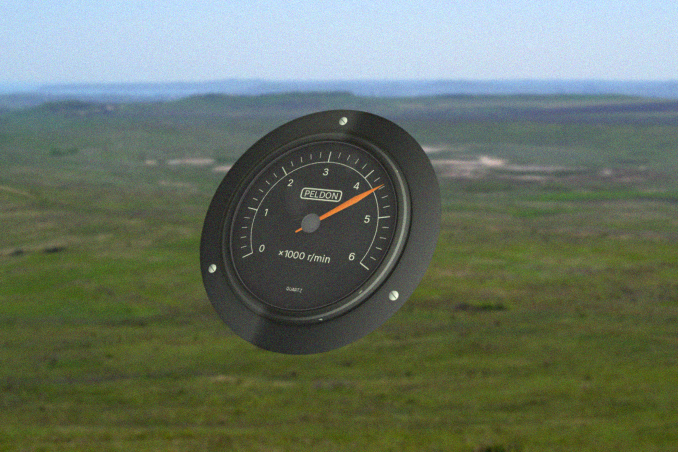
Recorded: {"value": 4400, "unit": "rpm"}
